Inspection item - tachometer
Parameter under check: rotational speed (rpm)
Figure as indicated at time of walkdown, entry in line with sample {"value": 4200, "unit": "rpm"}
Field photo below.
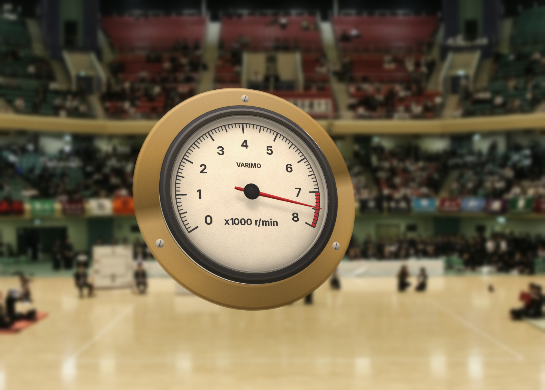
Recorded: {"value": 7500, "unit": "rpm"}
